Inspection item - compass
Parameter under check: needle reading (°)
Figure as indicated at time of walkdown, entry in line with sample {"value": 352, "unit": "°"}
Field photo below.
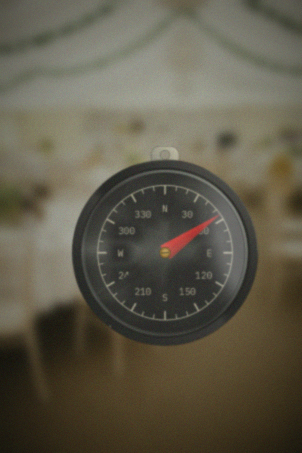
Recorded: {"value": 55, "unit": "°"}
